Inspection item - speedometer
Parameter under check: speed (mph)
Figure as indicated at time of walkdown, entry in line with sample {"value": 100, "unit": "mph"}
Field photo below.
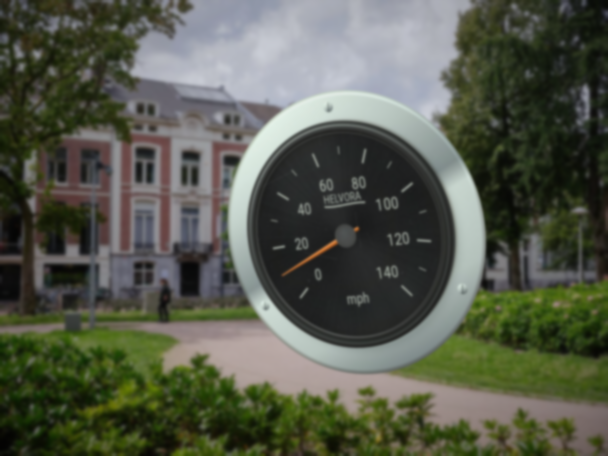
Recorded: {"value": 10, "unit": "mph"}
